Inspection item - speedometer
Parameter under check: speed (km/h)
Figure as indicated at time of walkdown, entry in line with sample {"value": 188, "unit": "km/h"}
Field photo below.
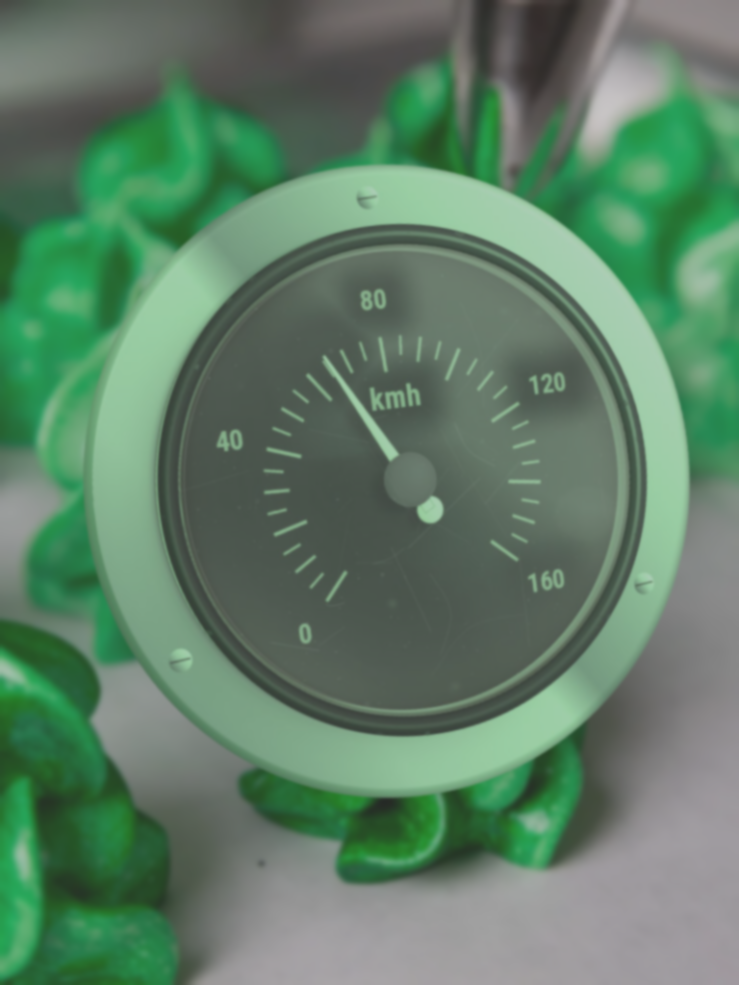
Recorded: {"value": 65, "unit": "km/h"}
